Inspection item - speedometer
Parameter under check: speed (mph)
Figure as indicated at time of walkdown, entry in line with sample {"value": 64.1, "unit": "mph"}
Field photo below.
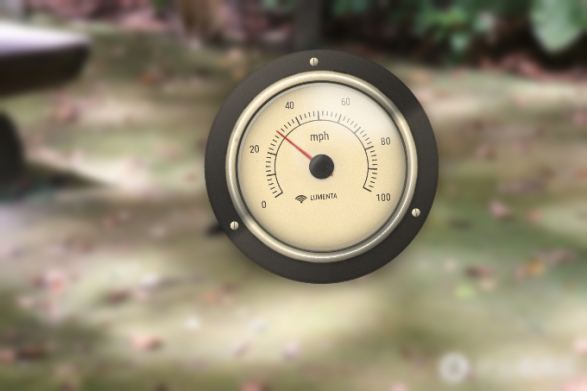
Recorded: {"value": 30, "unit": "mph"}
